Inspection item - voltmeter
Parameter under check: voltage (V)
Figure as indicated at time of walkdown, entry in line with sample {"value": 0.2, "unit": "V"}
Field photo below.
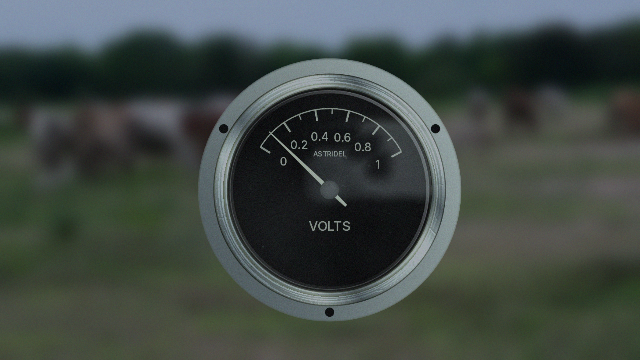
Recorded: {"value": 0.1, "unit": "V"}
